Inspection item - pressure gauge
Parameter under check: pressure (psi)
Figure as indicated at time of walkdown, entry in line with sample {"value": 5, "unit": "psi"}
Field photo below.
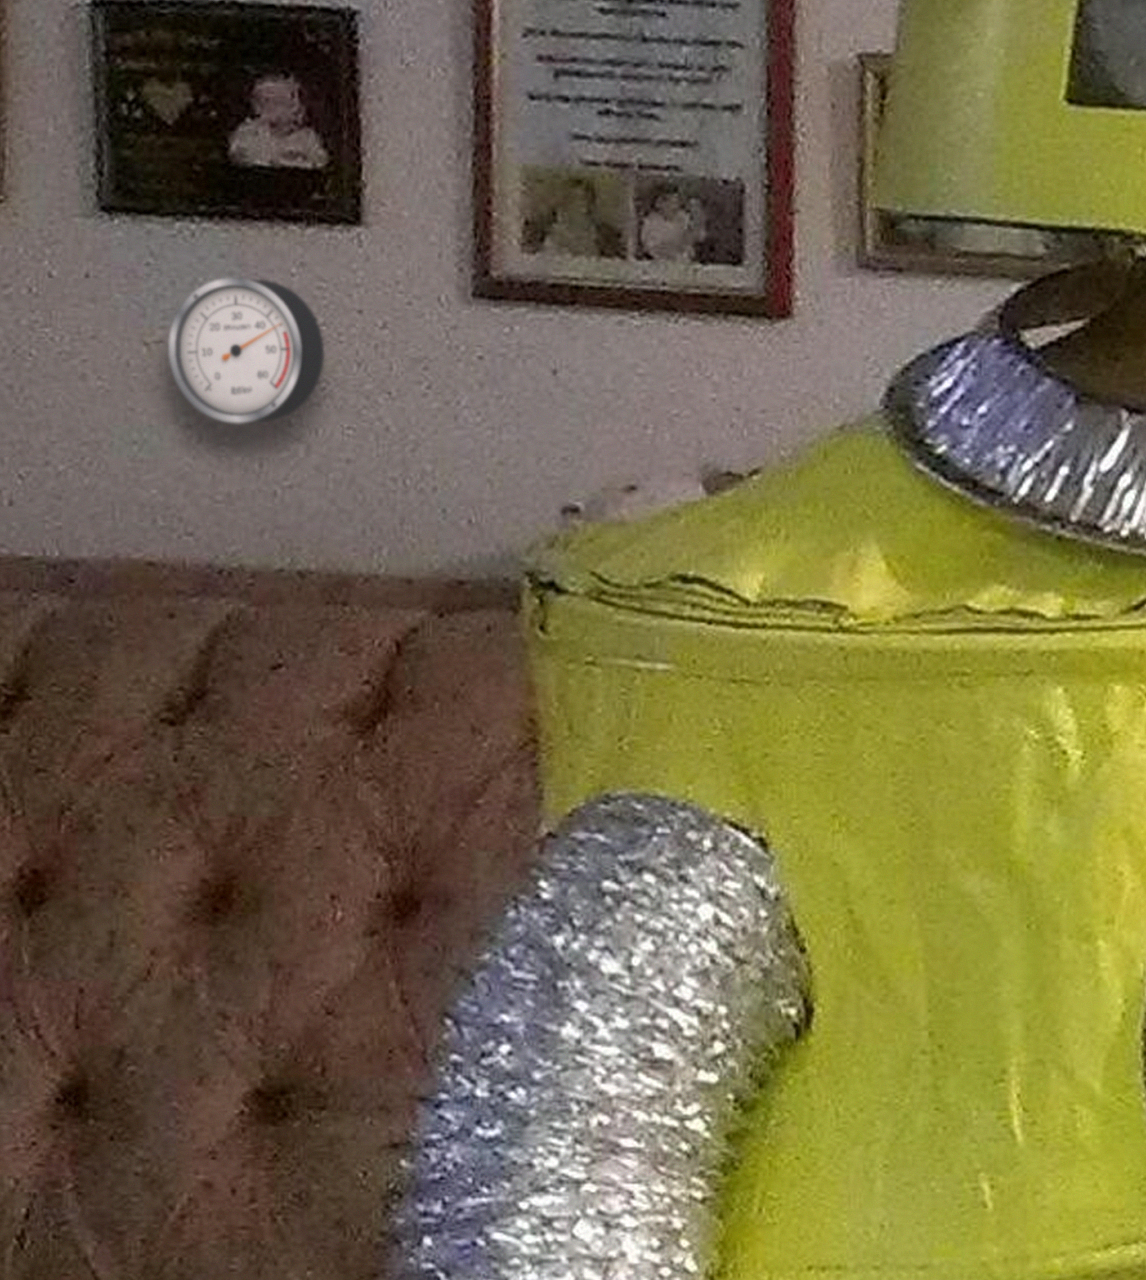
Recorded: {"value": 44, "unit": "psi"}
